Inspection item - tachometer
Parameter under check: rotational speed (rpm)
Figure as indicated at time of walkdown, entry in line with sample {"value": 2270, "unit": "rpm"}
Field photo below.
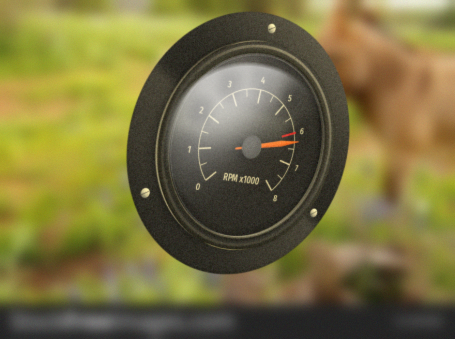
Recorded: {"value": 6250, "unit": "rpm"}
